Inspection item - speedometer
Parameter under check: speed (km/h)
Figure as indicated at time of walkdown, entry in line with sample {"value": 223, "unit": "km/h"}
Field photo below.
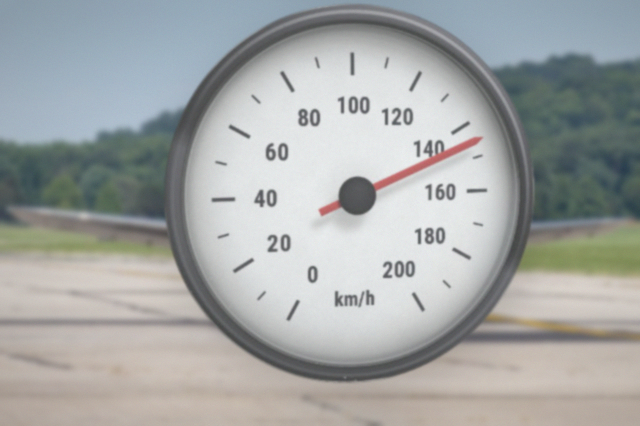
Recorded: {"value": 145, "unit": "km/h"}
